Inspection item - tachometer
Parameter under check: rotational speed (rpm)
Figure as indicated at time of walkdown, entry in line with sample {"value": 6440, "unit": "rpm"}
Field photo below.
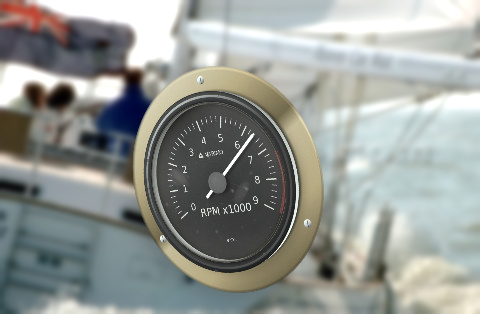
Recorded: {"value": 6400, "unit": "rpm"}
